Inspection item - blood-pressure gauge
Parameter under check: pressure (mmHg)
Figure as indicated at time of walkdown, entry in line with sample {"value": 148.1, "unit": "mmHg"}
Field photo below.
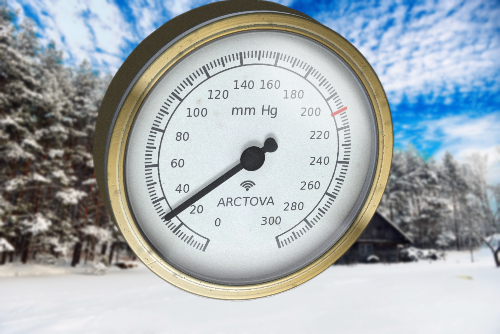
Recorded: {"value": 30, "unit": "mmHg"}
